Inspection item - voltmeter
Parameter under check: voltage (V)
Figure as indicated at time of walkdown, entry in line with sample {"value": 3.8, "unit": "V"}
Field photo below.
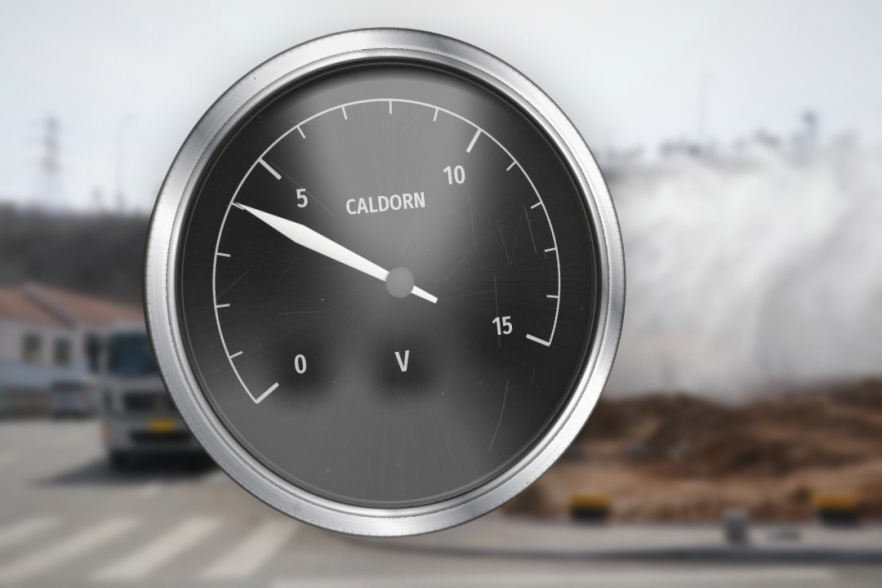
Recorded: {"value": 4, "unit": "V"}
